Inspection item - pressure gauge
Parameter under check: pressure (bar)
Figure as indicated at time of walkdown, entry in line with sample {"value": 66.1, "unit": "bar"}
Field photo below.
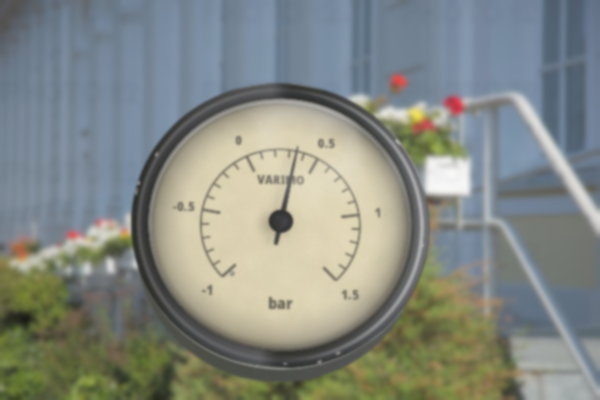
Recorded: {"value": 0.35, "unit": "bar"}
